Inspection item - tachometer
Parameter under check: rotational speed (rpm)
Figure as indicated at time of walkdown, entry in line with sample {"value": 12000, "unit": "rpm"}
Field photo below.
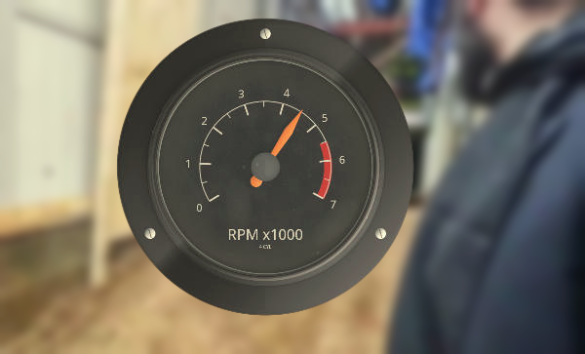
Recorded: {"value": 4500, "unit": "rpm"}
